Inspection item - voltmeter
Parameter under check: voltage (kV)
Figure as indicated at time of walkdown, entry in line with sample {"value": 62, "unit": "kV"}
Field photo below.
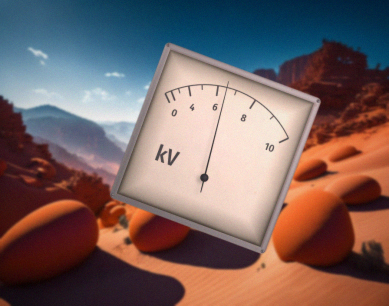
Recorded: {"value": 6.5, "unit": "kV"}
